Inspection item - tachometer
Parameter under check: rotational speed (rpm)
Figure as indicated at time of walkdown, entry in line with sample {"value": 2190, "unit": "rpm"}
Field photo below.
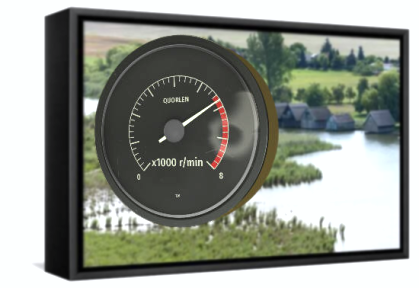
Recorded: {"value": 5800, "unit": "rpm"}
